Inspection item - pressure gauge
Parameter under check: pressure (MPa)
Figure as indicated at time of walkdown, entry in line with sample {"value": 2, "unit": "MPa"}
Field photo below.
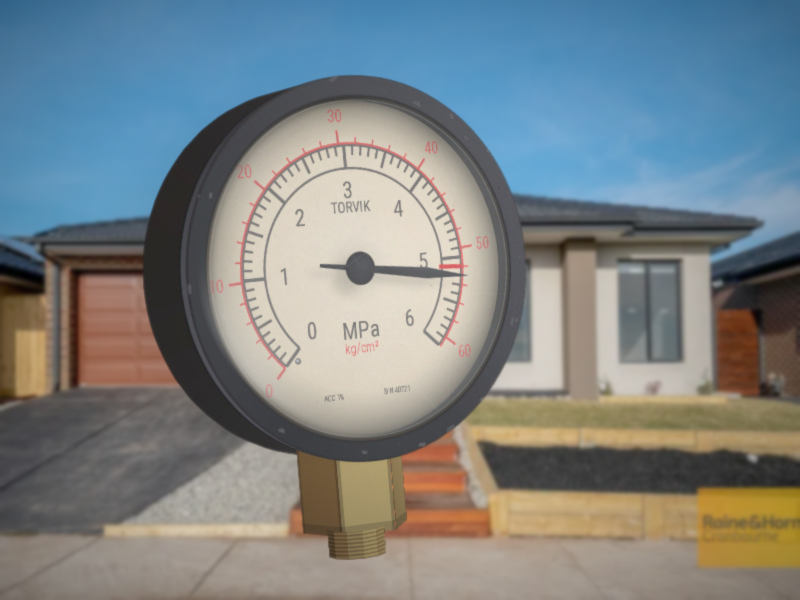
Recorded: {"value": 5.2, "unit": "MPa"}
